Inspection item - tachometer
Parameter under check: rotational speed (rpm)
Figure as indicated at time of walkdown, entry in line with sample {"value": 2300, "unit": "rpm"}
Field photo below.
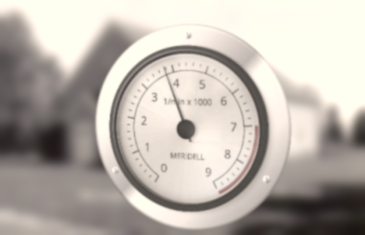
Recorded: {"value": 3800, "unit": "rpm"}
